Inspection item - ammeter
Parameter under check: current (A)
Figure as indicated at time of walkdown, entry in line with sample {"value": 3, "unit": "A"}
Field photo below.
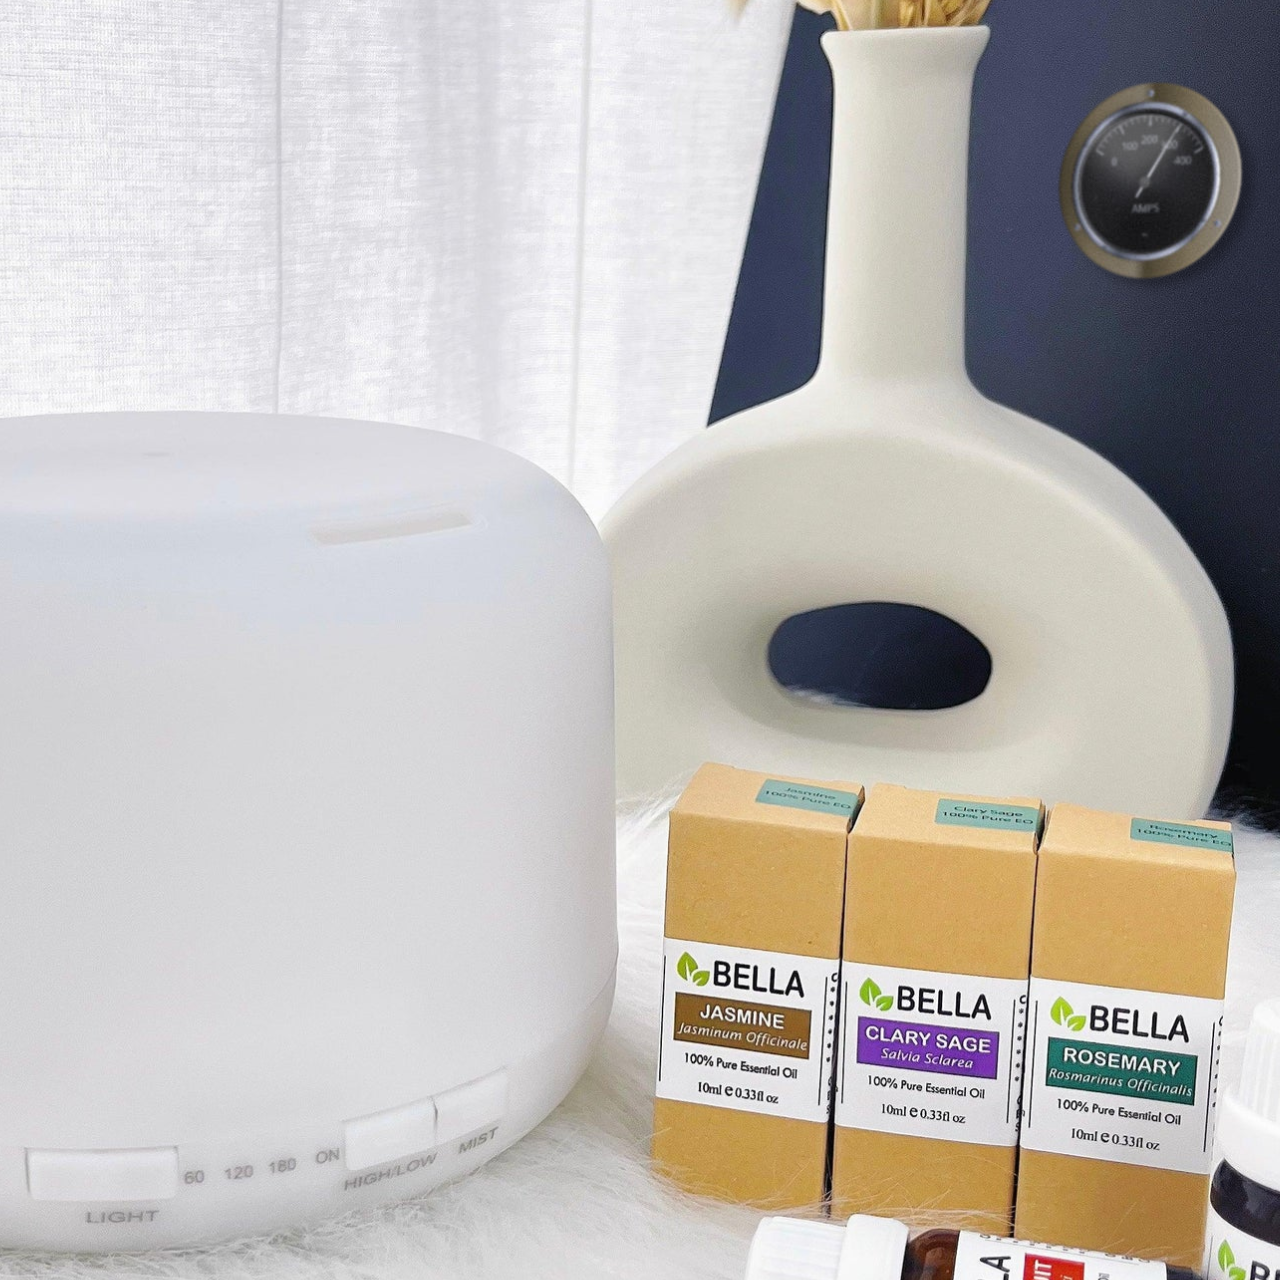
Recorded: {"value": 300, "unit": "A"}
